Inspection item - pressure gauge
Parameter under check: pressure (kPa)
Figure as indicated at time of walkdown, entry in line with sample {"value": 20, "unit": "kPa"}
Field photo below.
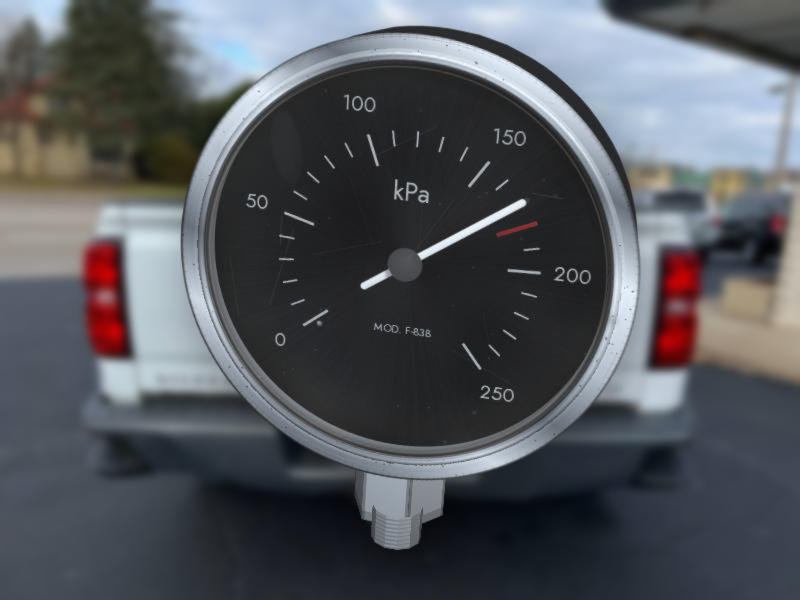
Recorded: {"value": 170, "unit": "kPa"}
